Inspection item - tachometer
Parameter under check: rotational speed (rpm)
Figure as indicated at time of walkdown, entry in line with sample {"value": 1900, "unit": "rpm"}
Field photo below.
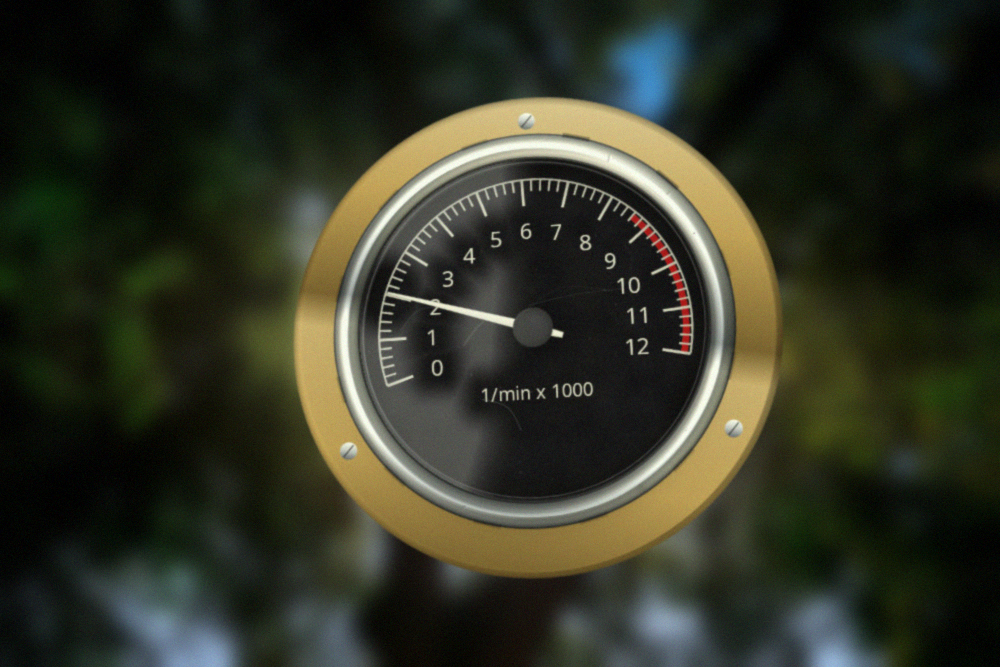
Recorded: {"value": 2000, "unit": "rpm"}
